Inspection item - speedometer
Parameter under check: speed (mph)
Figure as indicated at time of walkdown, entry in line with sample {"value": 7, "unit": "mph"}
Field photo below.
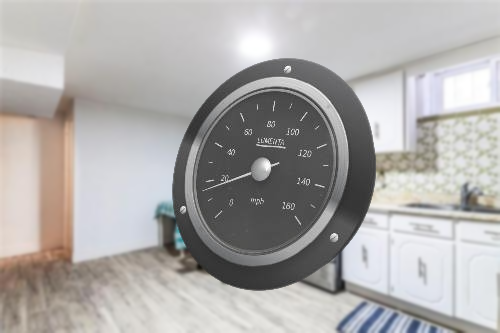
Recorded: {"value": 15, "unit": "mph"}
